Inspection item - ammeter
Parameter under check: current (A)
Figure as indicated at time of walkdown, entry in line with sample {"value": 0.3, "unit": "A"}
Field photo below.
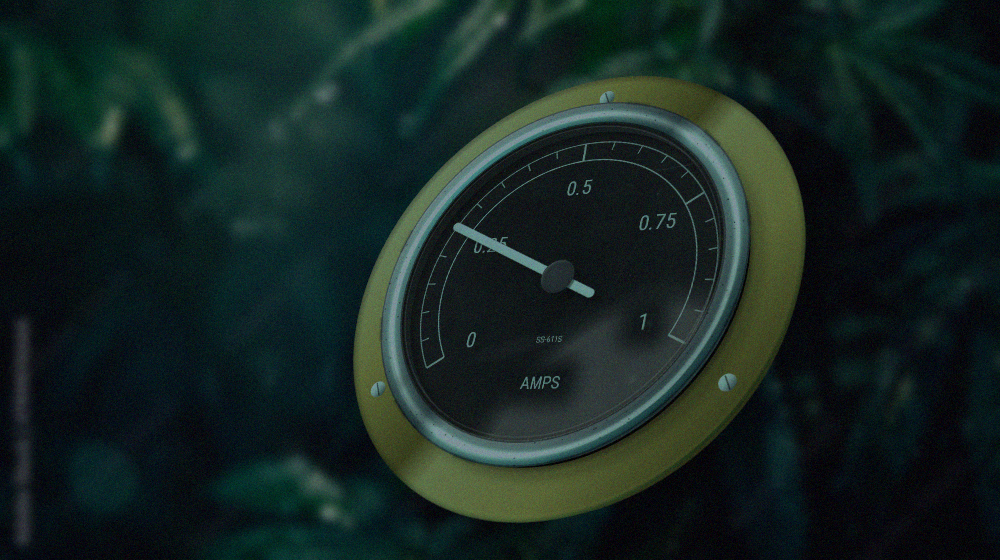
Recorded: {"value": 0.25, "unit": "A"}
